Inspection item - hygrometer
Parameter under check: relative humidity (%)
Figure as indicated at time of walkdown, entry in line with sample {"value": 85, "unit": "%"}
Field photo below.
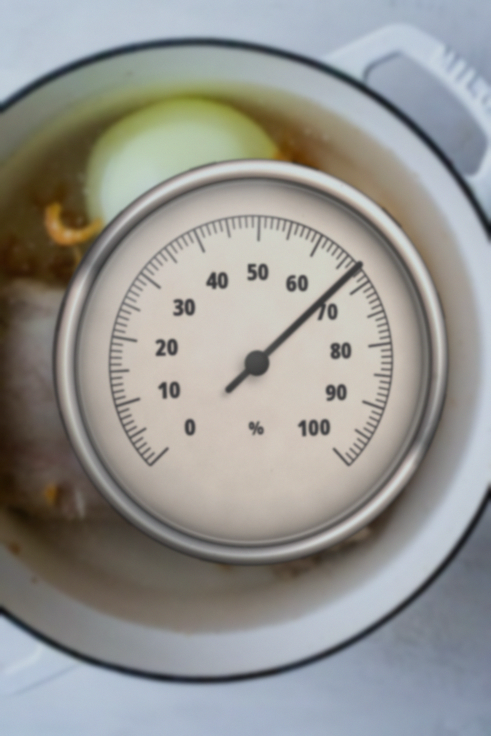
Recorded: {"value": 67, "unit": "%"}
